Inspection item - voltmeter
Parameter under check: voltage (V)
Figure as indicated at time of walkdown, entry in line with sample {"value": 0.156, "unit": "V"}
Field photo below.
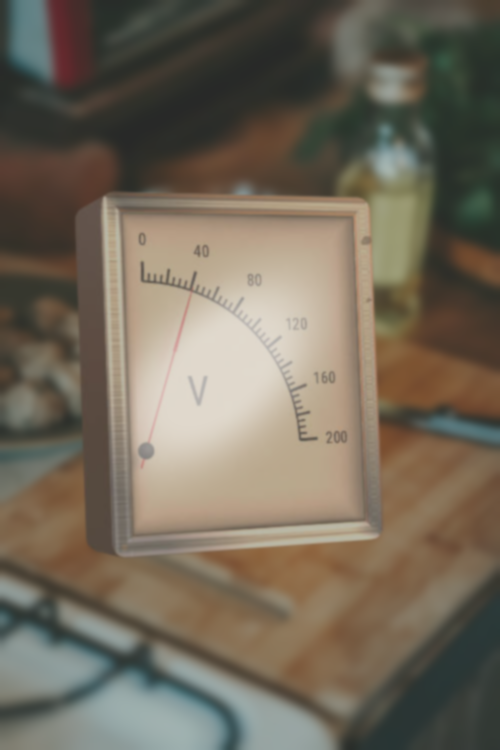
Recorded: {"value": 40, "unit": "V"}
